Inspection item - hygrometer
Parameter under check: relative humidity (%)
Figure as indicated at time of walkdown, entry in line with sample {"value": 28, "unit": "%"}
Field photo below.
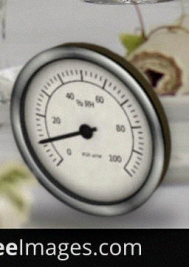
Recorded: {"value": 10, "unit": "%"}
